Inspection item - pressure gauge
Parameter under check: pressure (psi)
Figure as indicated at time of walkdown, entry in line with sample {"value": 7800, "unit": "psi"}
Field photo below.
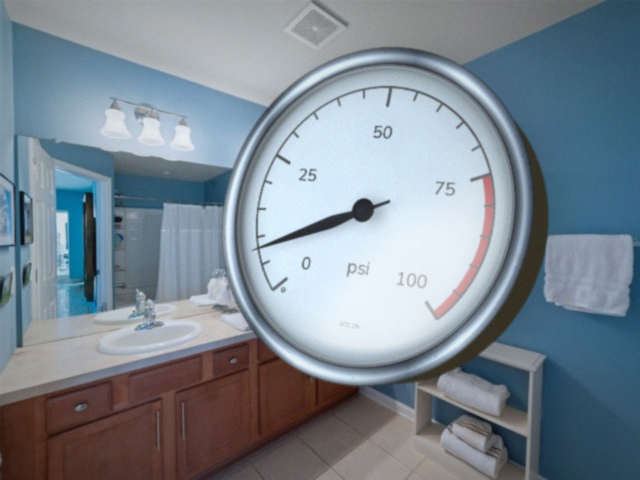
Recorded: {"value": 7.5, "unit": "psi"}
